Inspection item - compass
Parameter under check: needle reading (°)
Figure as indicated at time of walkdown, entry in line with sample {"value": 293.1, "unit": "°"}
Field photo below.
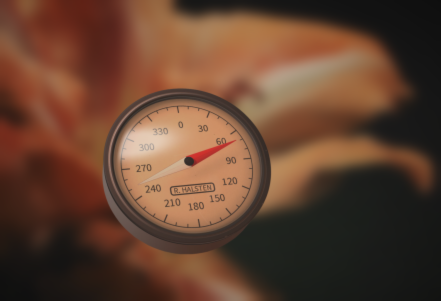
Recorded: {"value": 70, "unit": "°"}
